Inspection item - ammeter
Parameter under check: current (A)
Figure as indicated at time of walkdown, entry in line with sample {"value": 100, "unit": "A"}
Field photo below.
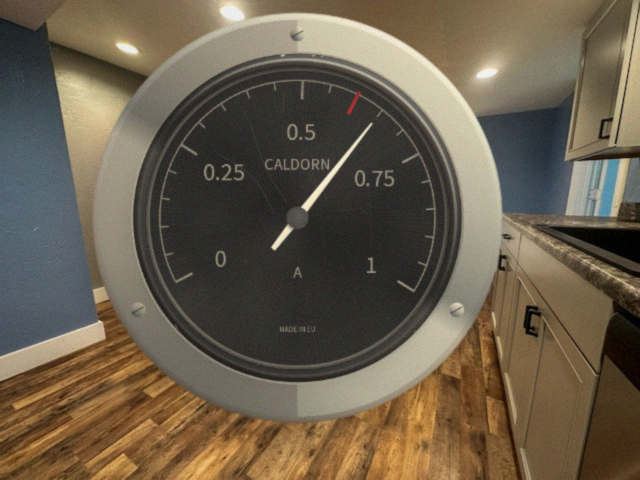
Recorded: {"value": 0.65, "unit": "A"}
